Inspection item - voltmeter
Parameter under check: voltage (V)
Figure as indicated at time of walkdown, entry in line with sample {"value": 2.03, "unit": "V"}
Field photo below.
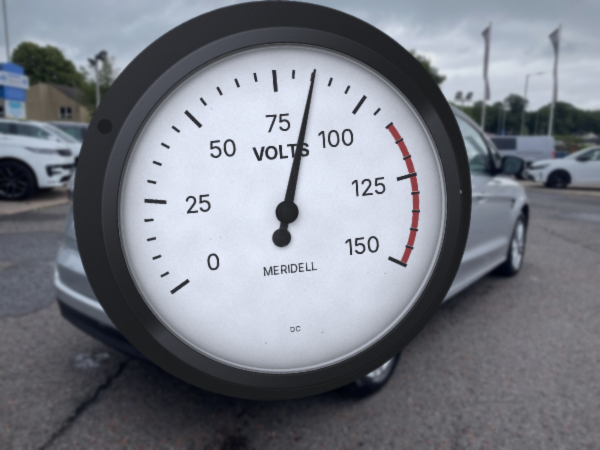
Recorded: {"value": 85, "unit": "V"}
